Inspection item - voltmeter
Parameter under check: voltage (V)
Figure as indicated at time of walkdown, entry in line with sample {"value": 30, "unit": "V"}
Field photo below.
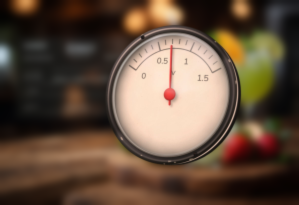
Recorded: {"value": 0.7, "unit": "V"}
